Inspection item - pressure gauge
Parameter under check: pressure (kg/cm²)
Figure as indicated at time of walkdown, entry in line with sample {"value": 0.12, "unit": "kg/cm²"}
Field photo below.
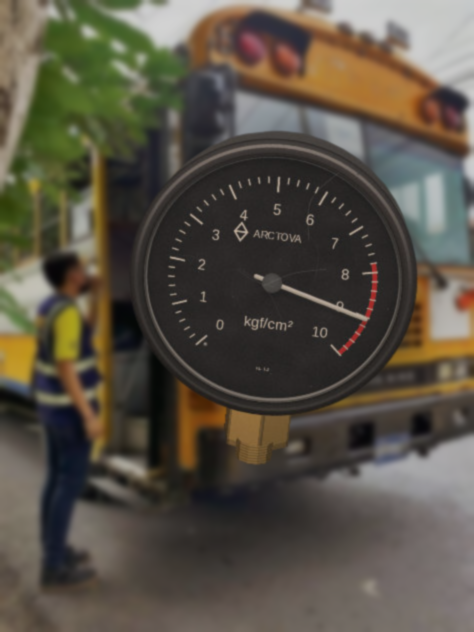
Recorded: {"value": 9, "unit": "kg/cm²"}
